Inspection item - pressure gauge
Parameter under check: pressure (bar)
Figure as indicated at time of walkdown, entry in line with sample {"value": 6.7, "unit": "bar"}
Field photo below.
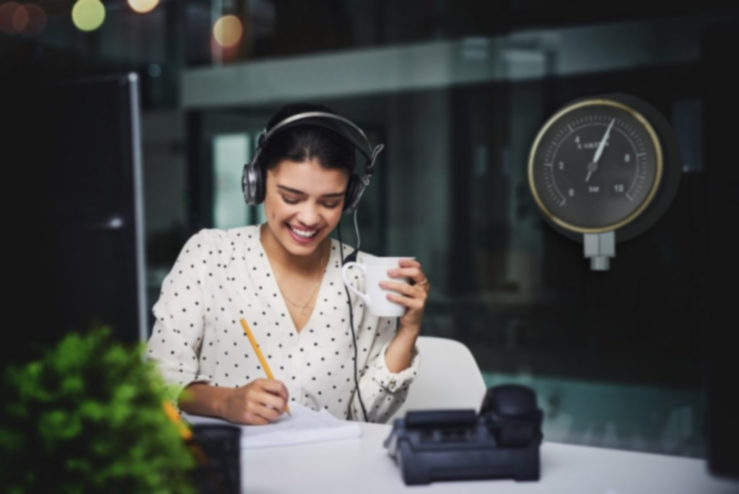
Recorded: {"value": 6, "unit": "bar"}
